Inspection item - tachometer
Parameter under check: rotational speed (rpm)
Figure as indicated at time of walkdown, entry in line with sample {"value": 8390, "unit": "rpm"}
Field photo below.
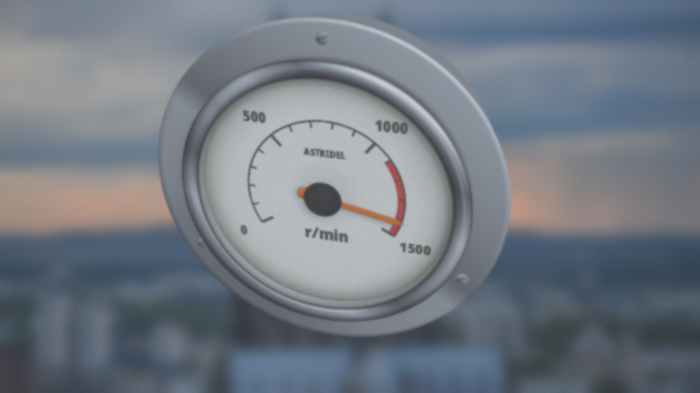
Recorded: {"value": 1400, "unit": "rpm"}
